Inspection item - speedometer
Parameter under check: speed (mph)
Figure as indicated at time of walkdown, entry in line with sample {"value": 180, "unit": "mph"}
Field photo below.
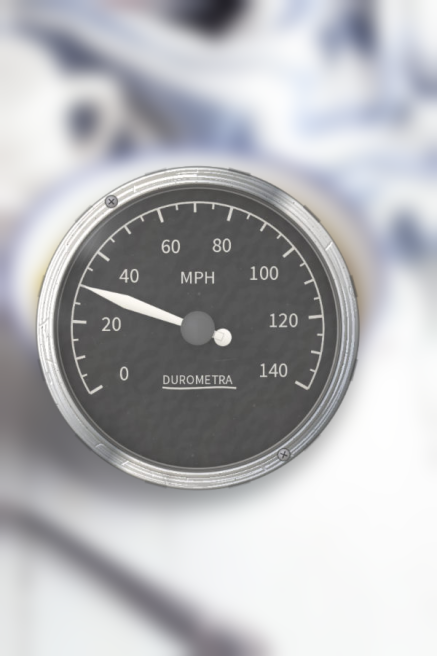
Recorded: {"value": 30, "unit": "mph"}
